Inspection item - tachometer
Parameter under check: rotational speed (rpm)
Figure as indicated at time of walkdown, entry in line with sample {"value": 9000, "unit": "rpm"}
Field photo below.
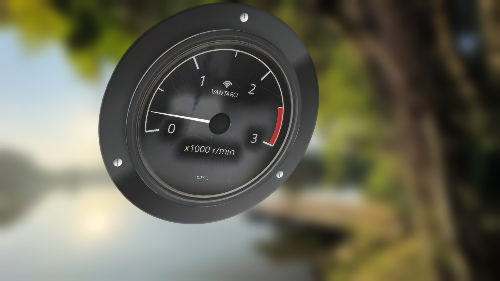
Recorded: {"value": 250, "unit": "rpm"}
